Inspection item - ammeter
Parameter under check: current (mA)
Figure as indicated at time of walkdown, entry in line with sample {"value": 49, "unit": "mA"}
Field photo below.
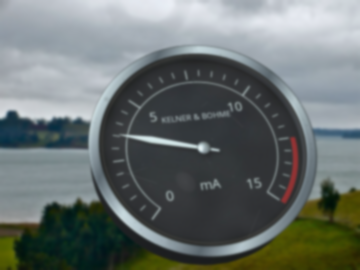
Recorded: {"value": 3.5, "unit": "mA"}
